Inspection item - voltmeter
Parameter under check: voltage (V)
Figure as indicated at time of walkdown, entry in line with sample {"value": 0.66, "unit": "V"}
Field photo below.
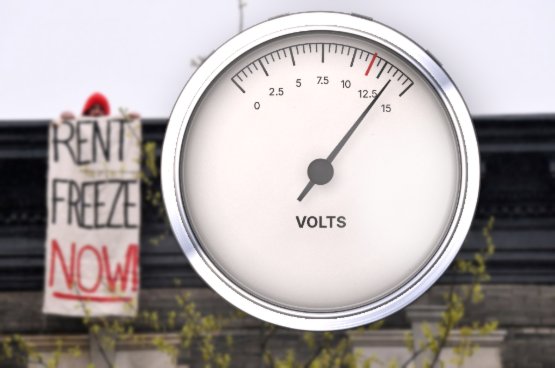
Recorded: {"value": 13.5, "unit": "V"}
